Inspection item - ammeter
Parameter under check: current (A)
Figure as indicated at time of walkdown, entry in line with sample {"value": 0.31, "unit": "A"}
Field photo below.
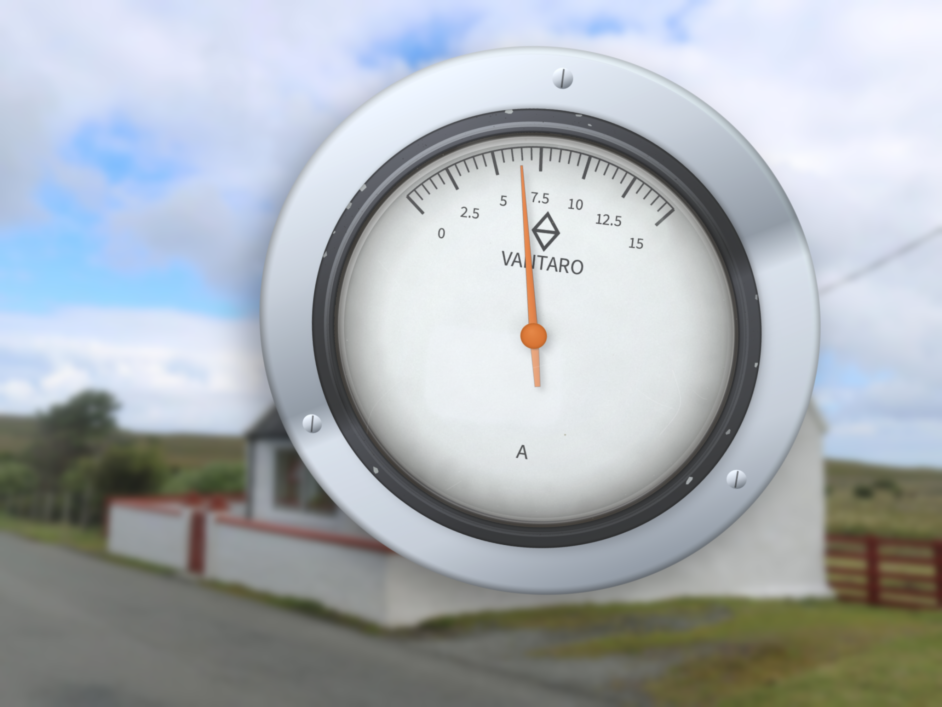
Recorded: {"value": 6.5, "unit": "A"}
